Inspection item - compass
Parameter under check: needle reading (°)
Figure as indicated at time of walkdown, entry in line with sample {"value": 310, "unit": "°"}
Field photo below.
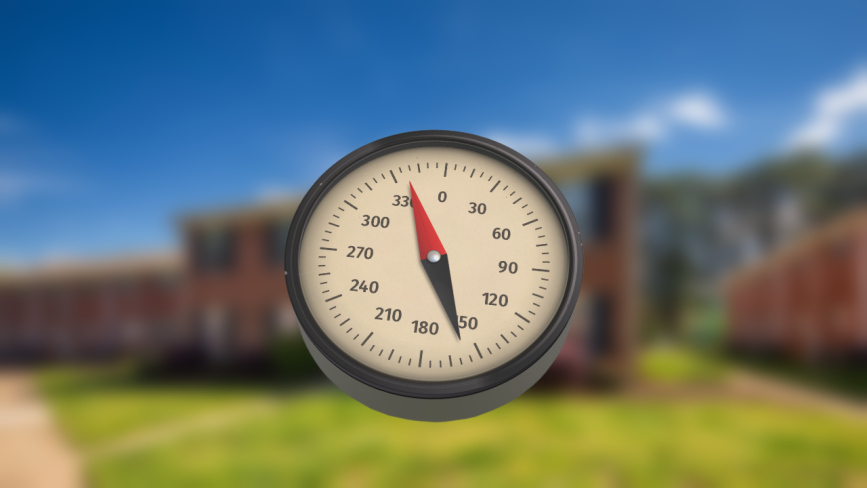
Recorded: {"value": 337.5, "unit": "°"}
